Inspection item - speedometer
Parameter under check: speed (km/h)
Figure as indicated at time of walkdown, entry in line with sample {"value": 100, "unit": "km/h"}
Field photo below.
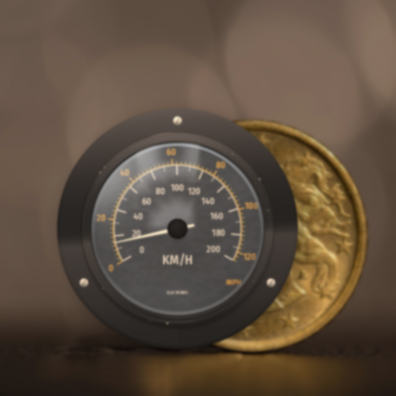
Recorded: {"value": 15, "unit": "km/h"}
